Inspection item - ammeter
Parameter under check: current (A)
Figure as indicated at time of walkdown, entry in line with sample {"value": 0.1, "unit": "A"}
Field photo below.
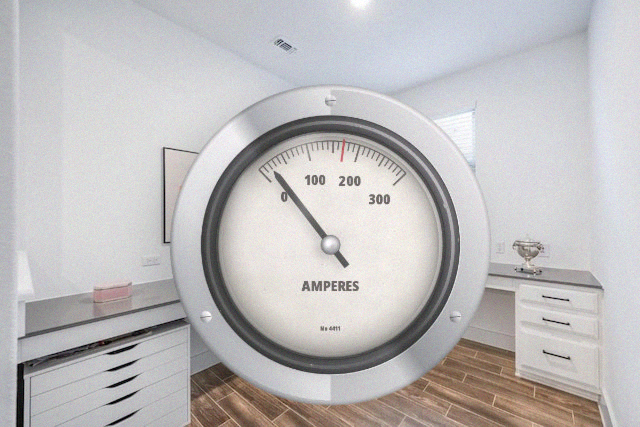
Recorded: {"value": 20, "unit": "A"}
